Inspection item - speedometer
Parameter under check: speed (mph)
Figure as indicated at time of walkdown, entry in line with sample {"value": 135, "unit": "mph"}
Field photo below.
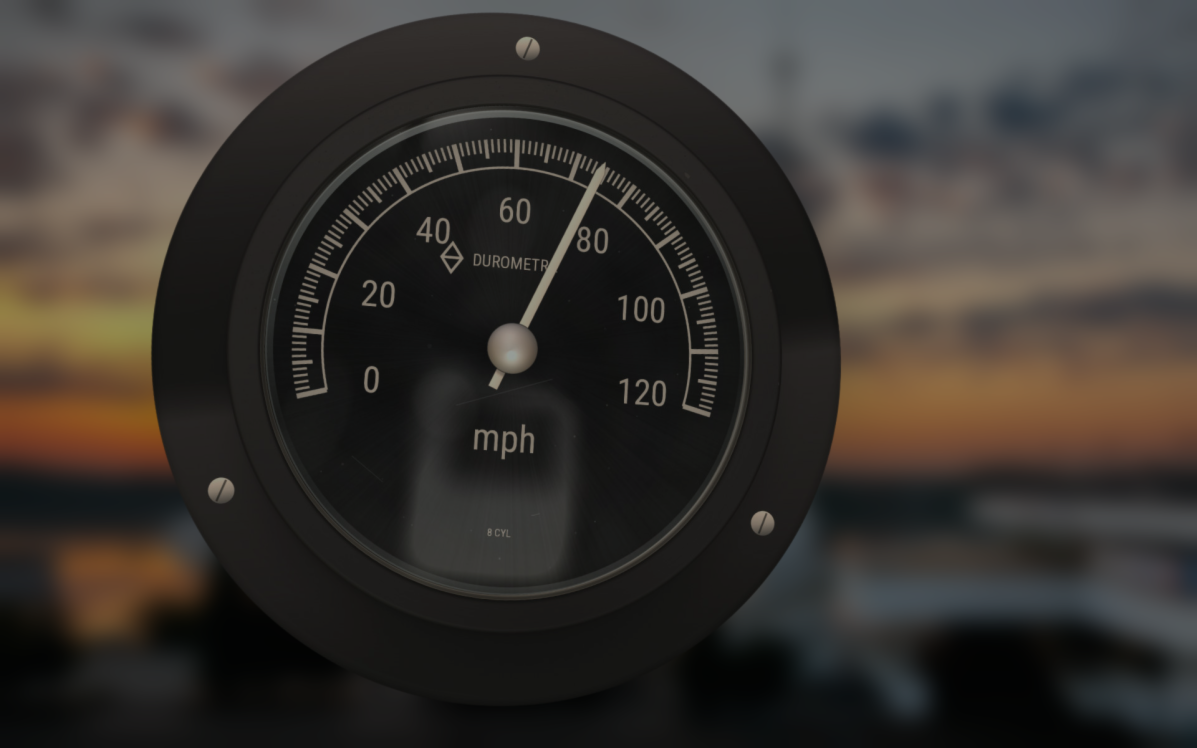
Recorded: {"value": 74, "unit": "mph"}
